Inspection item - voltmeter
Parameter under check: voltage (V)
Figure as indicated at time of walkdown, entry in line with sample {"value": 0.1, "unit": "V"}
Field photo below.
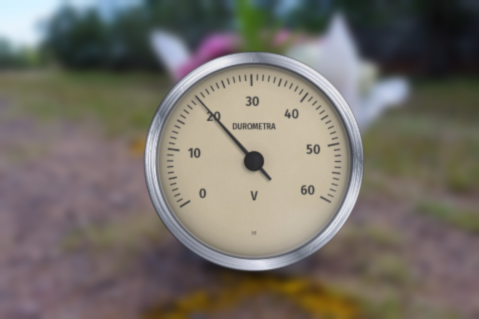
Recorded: {"value": 20, "unit": "V"}
